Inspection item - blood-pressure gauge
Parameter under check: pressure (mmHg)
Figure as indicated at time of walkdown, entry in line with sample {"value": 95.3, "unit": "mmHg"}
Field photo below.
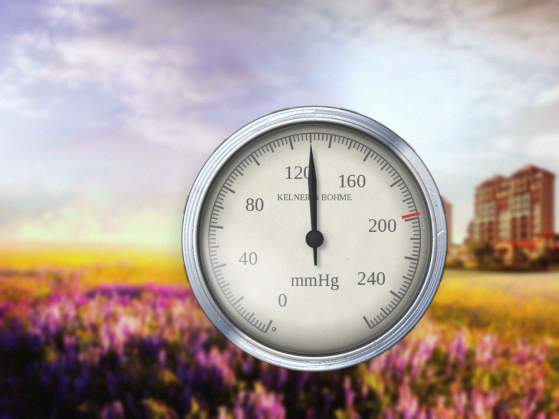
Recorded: {"value": 130, "unit": "mmHg"}
